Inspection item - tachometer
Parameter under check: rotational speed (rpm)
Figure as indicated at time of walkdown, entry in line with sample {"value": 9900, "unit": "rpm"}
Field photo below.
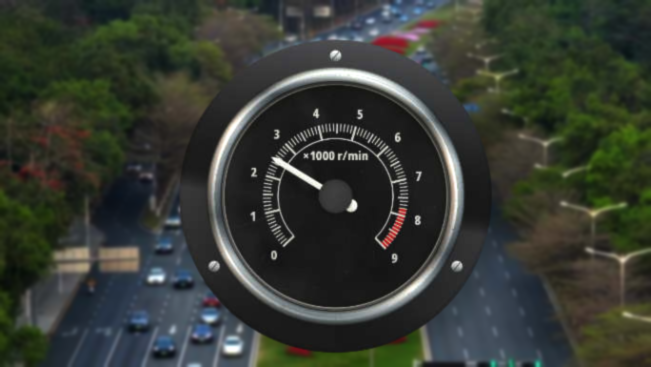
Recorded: {"value": 2500, "unit": "rpm"}
